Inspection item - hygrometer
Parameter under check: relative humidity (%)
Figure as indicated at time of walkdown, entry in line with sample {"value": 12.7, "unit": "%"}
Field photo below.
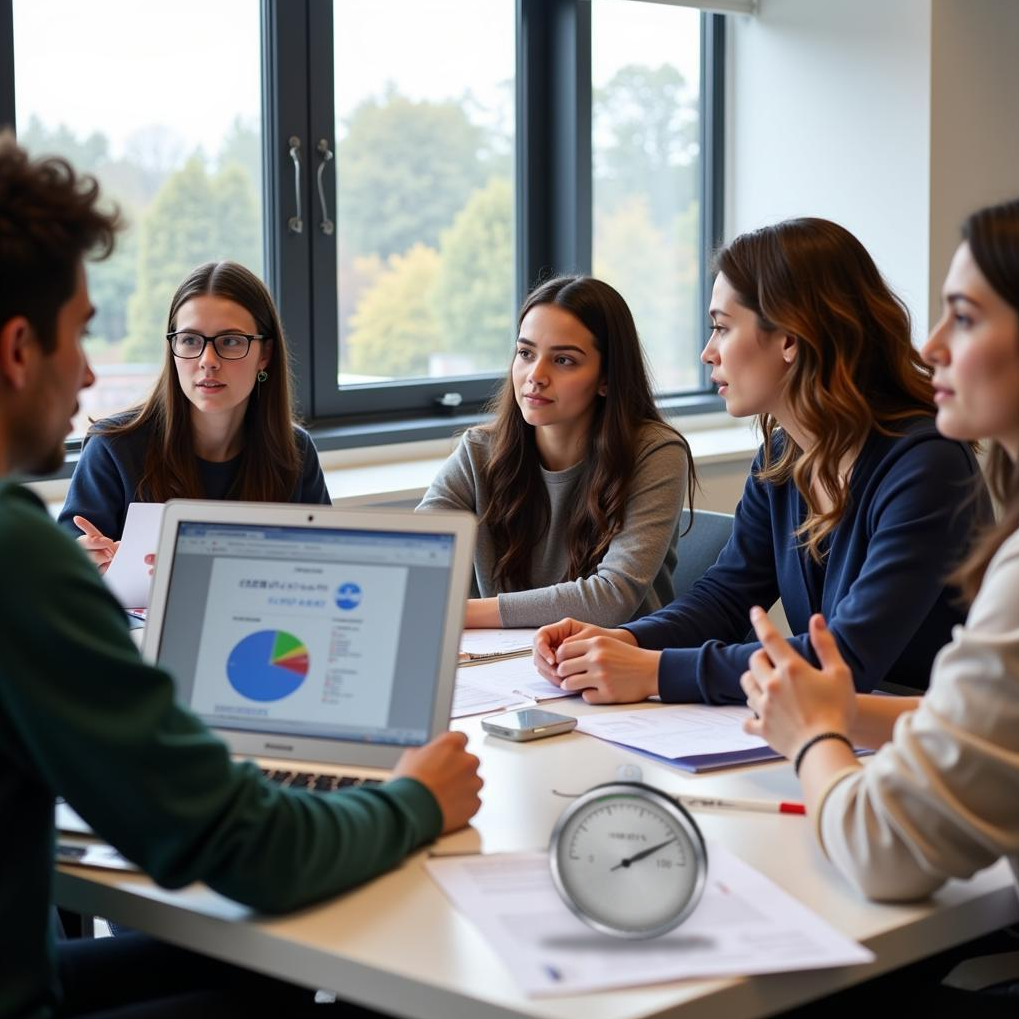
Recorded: {"value": 84, "unit": "%"}
